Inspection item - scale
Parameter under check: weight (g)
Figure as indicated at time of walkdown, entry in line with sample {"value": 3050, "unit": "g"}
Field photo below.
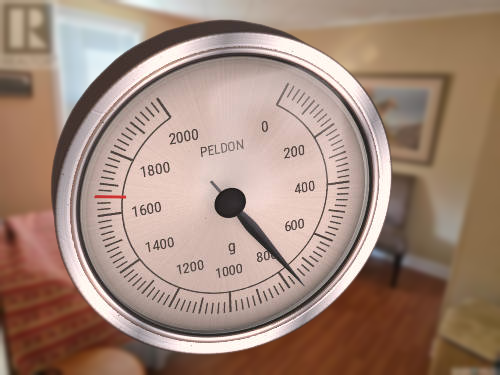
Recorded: {"value": 760, "unit": "g"}
